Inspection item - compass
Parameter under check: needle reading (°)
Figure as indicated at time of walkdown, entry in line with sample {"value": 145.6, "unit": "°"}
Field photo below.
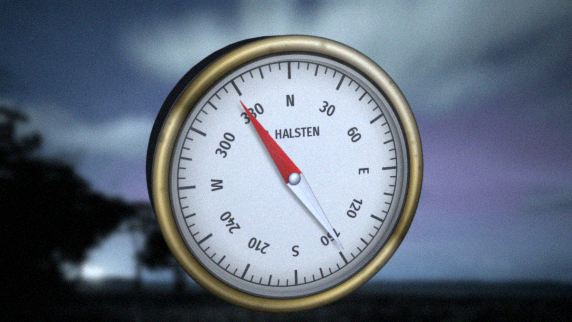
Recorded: {"value": 327.5, "unit": "°"}
